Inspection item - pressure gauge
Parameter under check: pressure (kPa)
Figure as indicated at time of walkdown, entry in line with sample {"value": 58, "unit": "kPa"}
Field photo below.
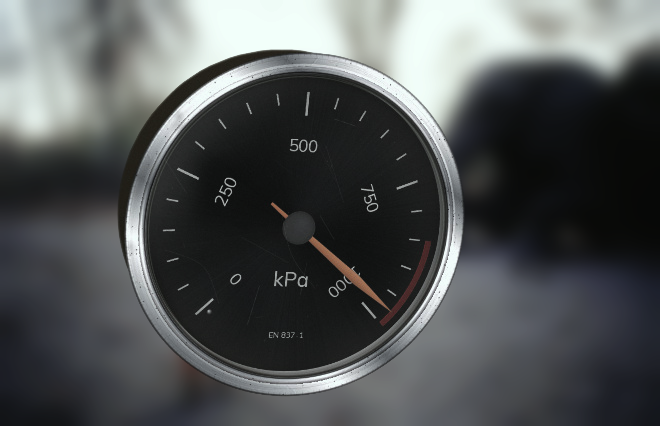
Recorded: {"value": 975, "unit": "kPa"}
